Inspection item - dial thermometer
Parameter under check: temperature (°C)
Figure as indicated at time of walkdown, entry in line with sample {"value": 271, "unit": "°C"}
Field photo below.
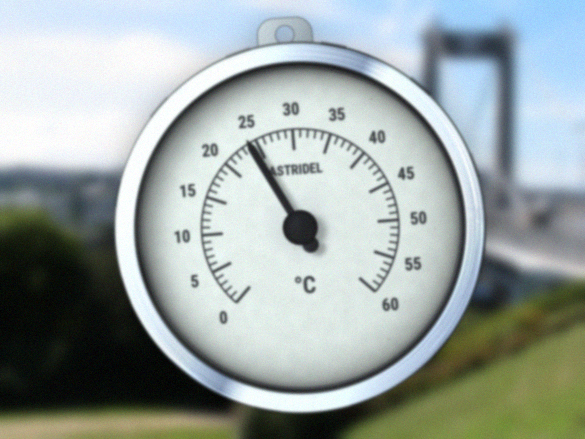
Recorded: {"value": 24, "unit": "°C"}
